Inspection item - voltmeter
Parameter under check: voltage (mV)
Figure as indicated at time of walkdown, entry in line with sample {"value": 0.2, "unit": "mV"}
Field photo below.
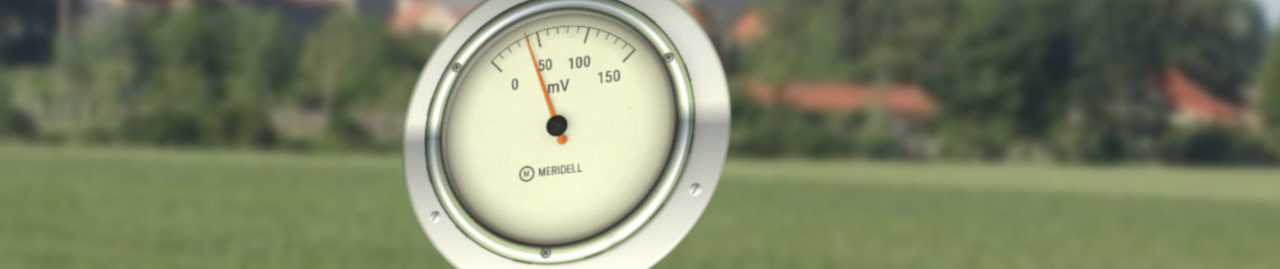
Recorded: {"value": 40, "unit": "mV"}
